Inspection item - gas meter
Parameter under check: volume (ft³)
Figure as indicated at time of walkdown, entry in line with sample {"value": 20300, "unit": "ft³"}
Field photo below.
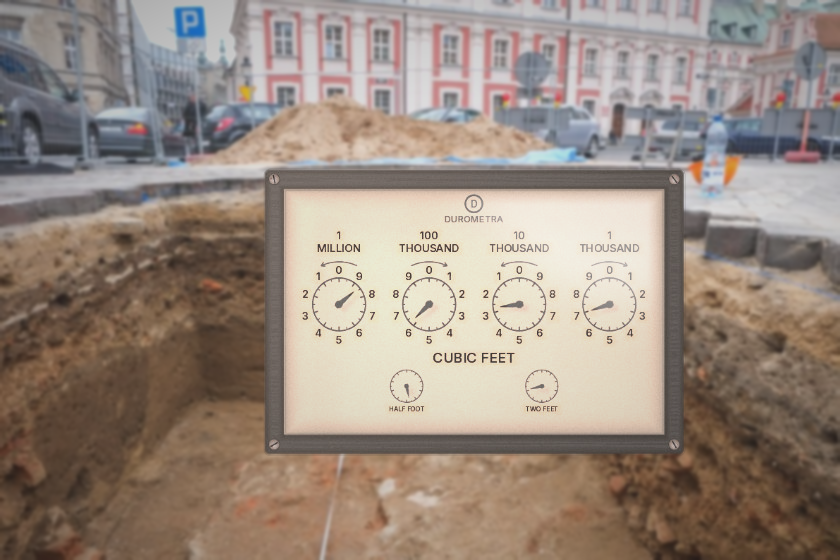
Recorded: {"value": 862700, "unit": "ft³"}
